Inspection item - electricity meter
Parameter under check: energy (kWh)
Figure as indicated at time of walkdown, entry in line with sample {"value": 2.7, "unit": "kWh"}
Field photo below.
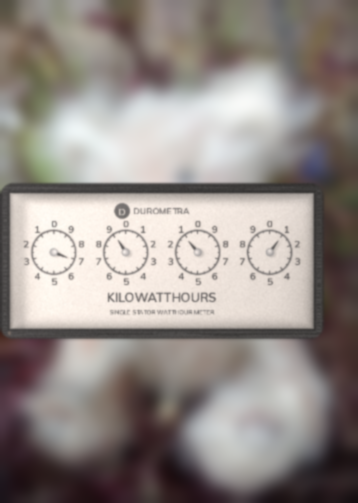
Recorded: {"value": 6911, "unit": "kWh"}
